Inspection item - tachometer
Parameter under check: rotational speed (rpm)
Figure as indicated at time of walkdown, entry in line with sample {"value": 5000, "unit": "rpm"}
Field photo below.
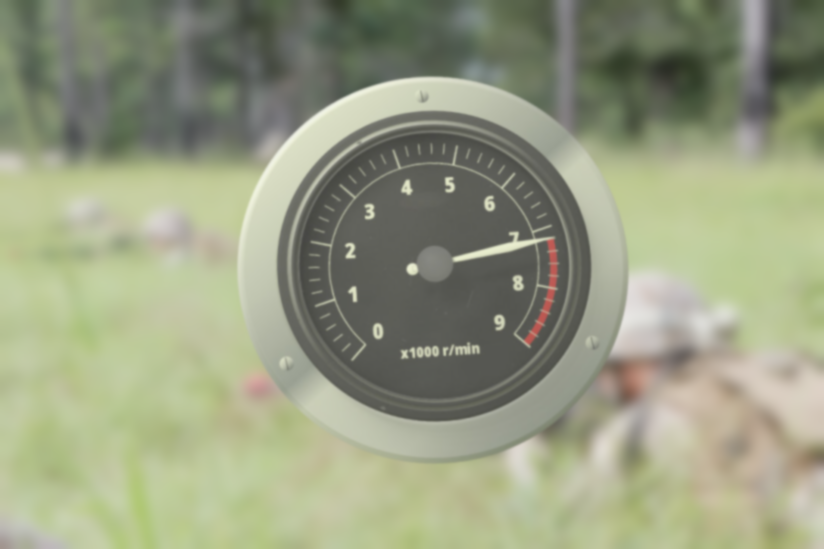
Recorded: {"value": 7200, "unit": "rpm"}
